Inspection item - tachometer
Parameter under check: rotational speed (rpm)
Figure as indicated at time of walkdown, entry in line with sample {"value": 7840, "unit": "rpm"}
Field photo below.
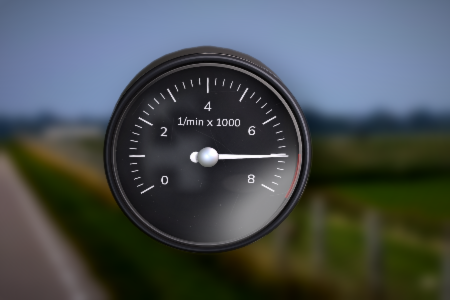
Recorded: {"value": 7000, "unit": "rpm"}
